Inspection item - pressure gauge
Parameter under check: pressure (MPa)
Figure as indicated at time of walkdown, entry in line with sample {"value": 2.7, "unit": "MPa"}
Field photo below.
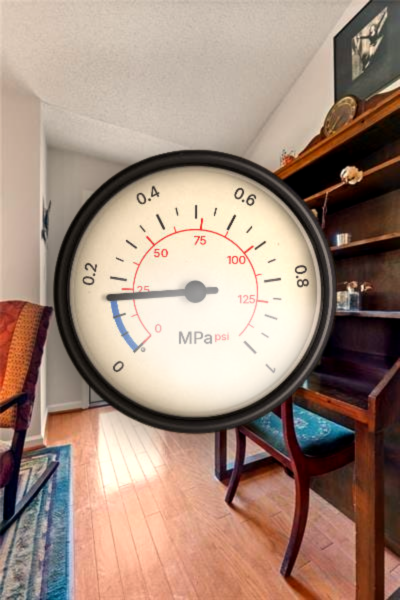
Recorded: {"value": 0.15, "unit": "MPa"}
